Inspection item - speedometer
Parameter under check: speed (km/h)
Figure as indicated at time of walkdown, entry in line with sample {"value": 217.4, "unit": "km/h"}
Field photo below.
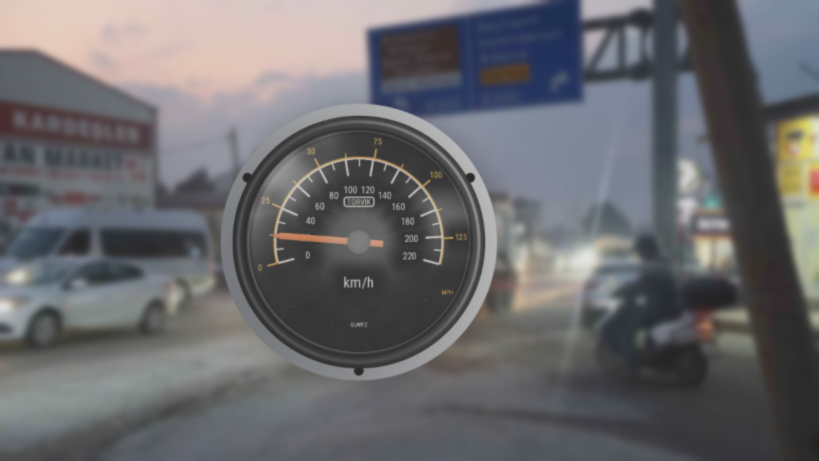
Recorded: {"value": 20, "unit": "km/h"}
